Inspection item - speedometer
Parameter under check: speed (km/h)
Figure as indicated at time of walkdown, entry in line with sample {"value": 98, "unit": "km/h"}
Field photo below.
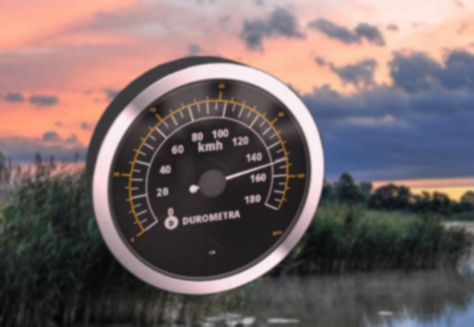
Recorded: {"value": 150, "unit": "km/h"}
